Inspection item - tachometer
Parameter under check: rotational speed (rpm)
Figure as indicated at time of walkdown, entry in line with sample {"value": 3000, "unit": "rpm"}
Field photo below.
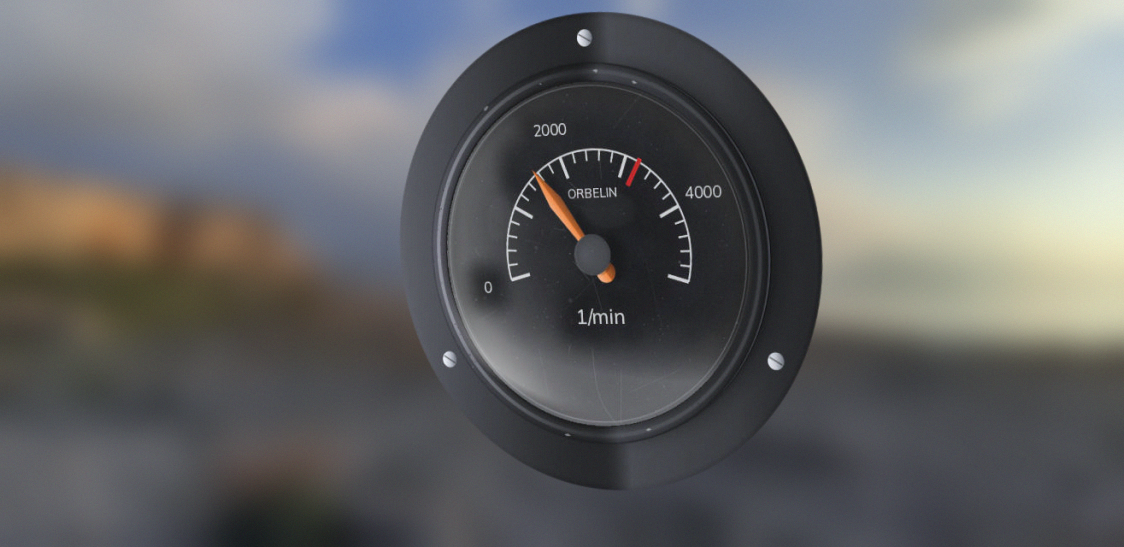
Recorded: {"value": 1600, "unit": "rpm"}
